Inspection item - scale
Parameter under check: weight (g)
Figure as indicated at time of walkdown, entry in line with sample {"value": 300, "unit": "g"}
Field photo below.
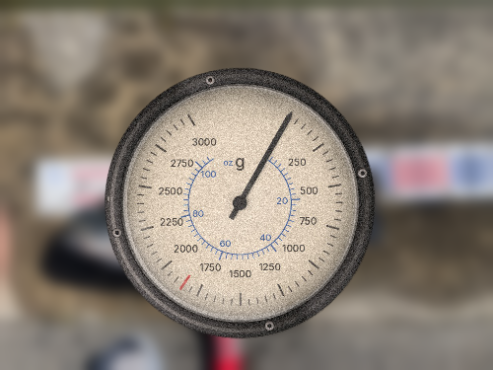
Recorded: {"value": 0, "unit": "g"}
